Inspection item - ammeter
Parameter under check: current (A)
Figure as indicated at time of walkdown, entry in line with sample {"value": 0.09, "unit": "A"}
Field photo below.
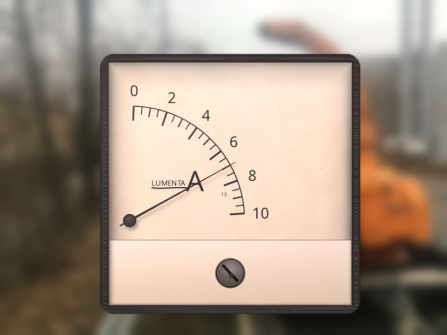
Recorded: {"value": 7, "unit": "A"}
